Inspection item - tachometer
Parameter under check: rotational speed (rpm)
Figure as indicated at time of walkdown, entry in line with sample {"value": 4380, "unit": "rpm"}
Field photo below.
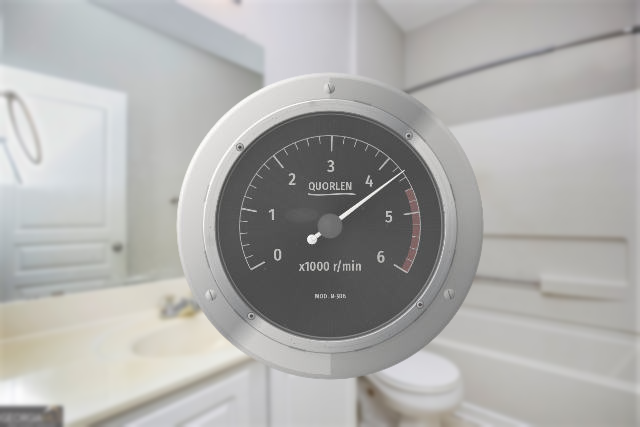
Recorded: {"value": 4300, "unit": "rpm"}
